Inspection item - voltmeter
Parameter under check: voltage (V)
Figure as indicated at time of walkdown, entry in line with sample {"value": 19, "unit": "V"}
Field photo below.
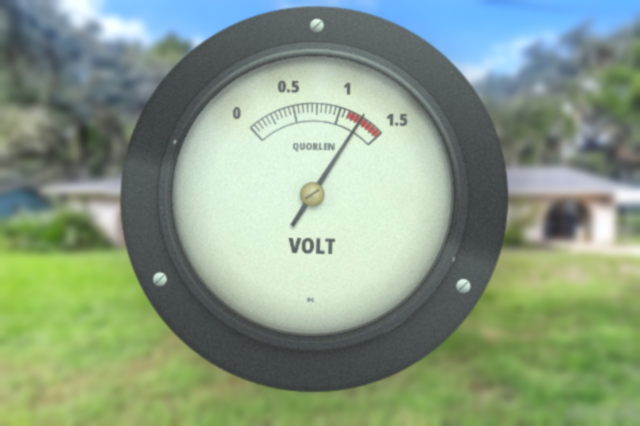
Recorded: {"value": 1.25, "unit": "V"}
